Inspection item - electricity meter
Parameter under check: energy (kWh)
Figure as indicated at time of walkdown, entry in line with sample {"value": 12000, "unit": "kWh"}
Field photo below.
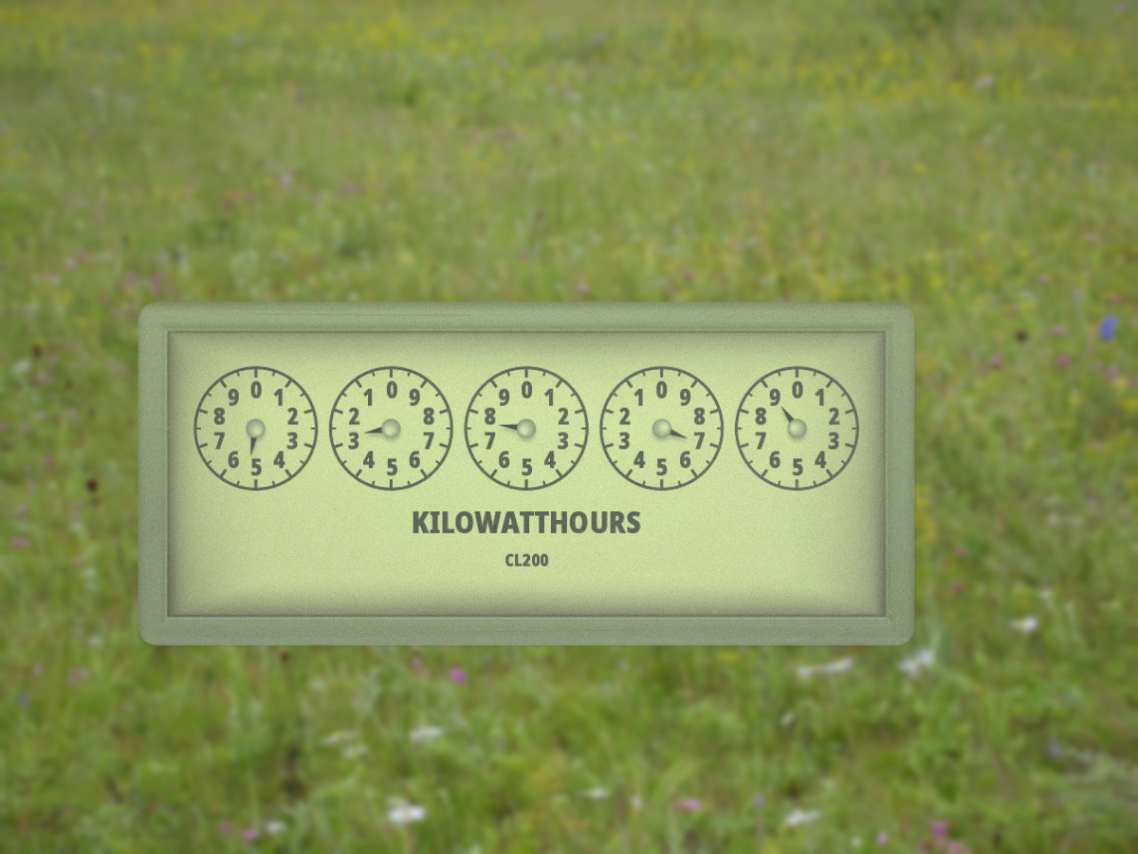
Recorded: {"value": 52769, "unit": "kWh"}
